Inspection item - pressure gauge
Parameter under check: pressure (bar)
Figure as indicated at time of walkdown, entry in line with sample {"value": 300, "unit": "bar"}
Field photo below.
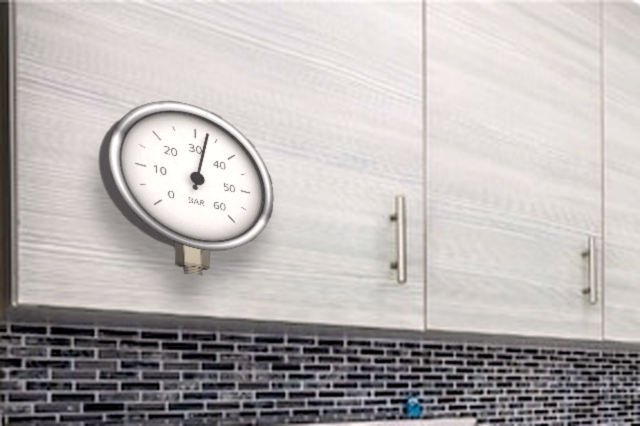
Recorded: {"value": 32.5, "unit": "bar"}
